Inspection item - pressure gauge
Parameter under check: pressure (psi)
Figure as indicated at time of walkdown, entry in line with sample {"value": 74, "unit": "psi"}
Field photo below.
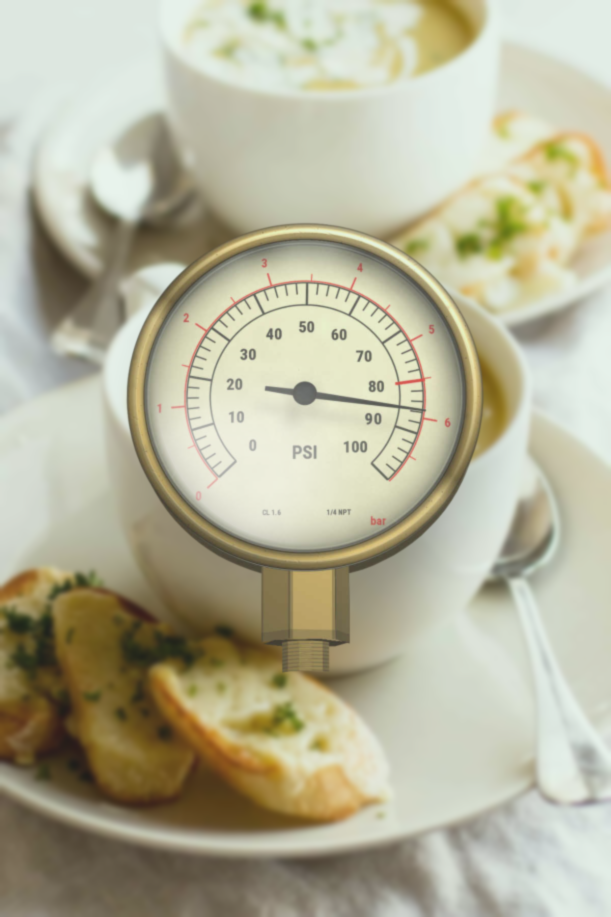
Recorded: {"value": 86, "unit": "psi"}
